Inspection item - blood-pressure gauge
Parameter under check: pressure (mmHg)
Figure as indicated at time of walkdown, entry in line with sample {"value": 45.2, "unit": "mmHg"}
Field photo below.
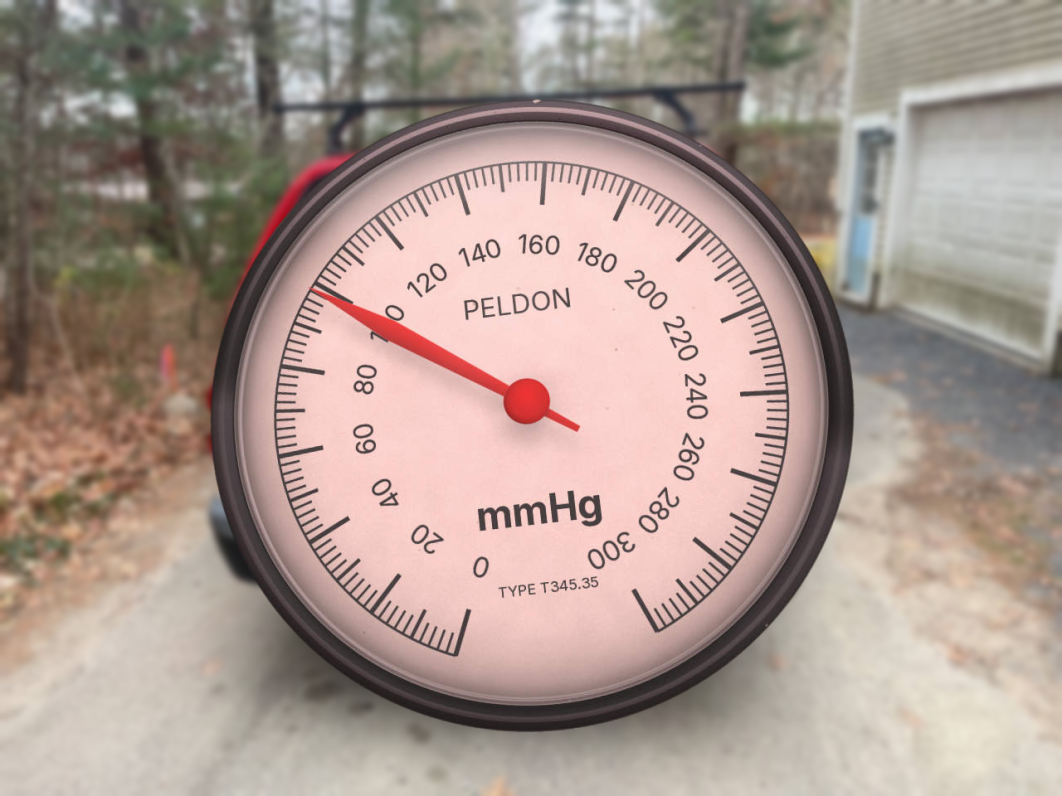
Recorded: {"value": 98, "unit": "mmHg"}
